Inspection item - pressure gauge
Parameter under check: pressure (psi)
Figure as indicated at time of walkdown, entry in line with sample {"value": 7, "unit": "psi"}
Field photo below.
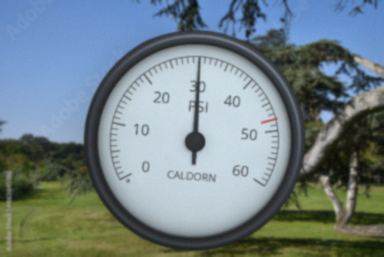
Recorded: {"value": 30, "unit": "psi"}
